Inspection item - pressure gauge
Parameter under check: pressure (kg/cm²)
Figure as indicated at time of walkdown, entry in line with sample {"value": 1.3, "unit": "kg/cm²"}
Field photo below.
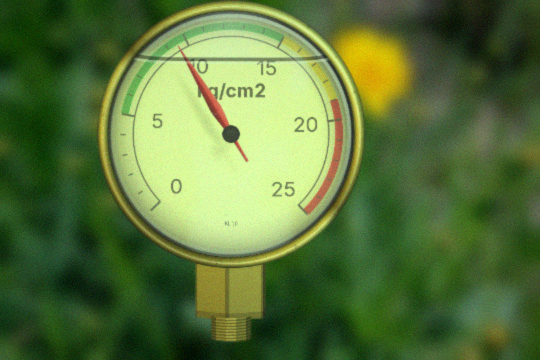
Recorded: {"value": 9.5, "unit": "kg/cm²"}
